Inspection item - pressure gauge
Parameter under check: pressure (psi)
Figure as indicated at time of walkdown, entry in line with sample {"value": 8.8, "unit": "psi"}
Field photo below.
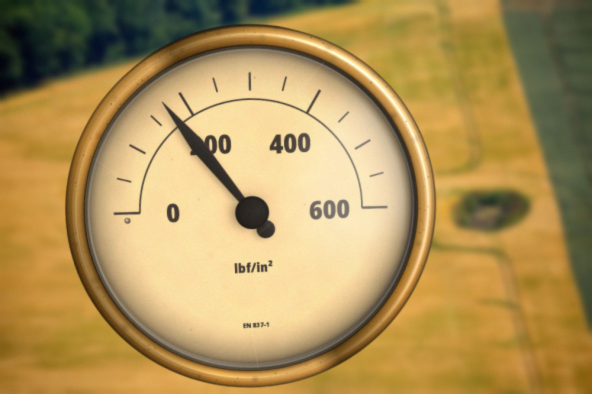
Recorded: {"value": 175, "unit": "psi"}
